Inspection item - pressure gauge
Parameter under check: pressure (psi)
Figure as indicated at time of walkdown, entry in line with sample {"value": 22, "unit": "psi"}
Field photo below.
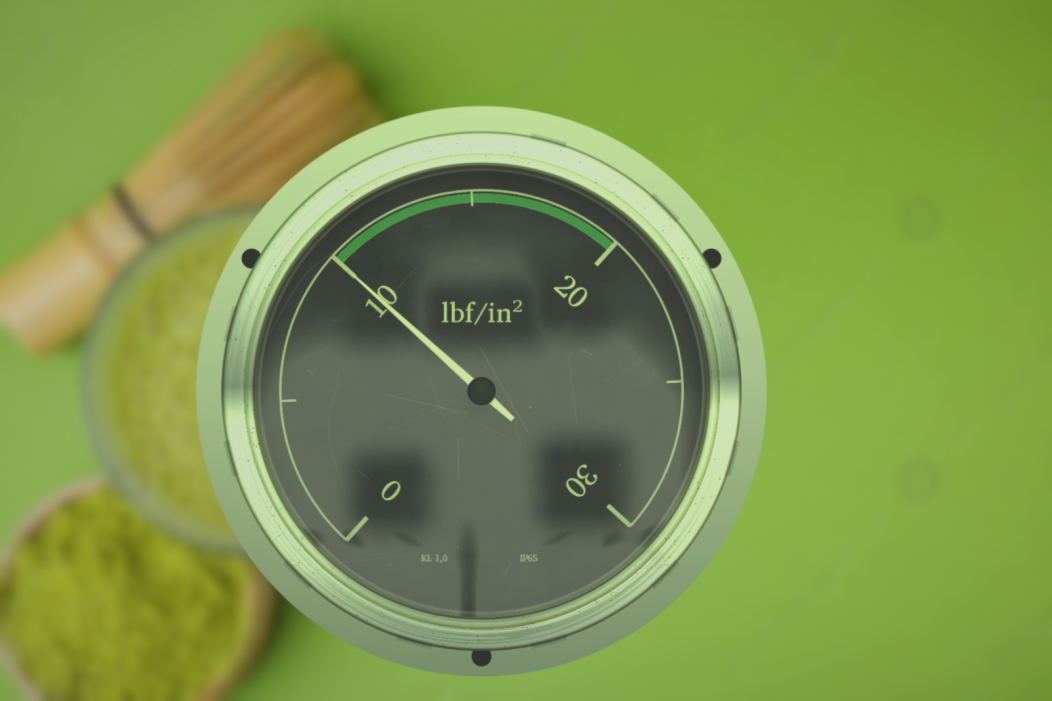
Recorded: {"value": 10, "unit": "psi"}
